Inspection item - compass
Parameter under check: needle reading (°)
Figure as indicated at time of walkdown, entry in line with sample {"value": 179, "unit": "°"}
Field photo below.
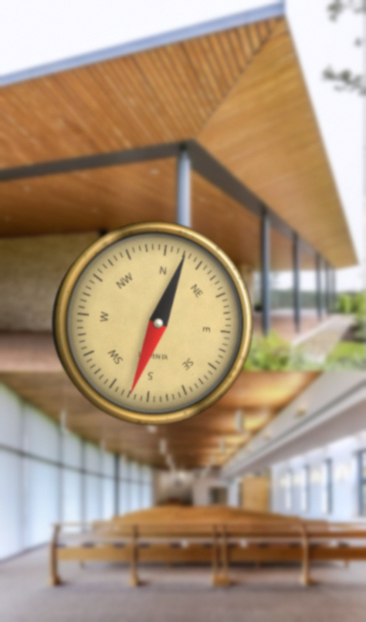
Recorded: {"value": 195, "unit": "°"}
